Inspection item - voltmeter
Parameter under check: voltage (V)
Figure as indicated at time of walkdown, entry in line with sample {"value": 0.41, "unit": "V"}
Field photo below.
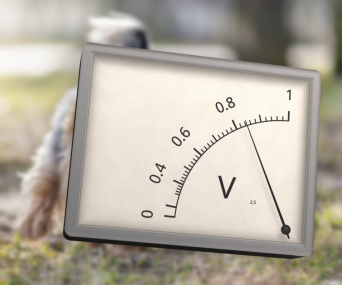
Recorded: {"value": 0.84, "unit": "V"}
